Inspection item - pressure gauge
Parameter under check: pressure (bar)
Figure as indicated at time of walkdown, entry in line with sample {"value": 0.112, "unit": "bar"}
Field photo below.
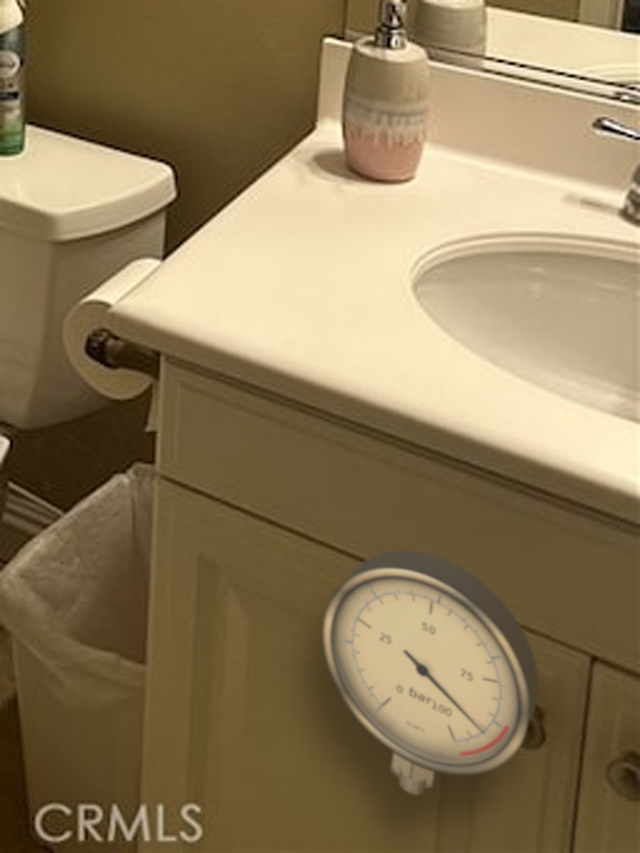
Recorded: {"value": 90, "unit": "bar"}
